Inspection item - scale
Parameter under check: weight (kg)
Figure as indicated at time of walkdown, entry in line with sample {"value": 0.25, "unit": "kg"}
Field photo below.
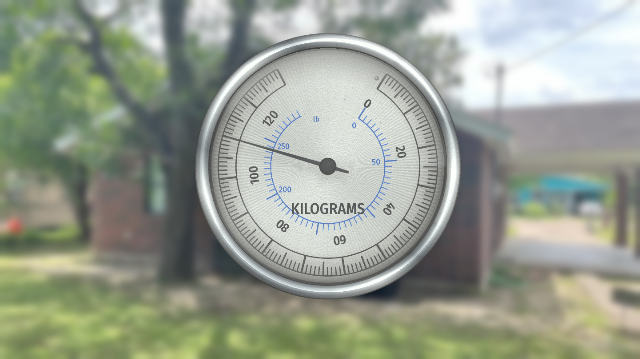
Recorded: {"value": 110, "unit": "kg"}
